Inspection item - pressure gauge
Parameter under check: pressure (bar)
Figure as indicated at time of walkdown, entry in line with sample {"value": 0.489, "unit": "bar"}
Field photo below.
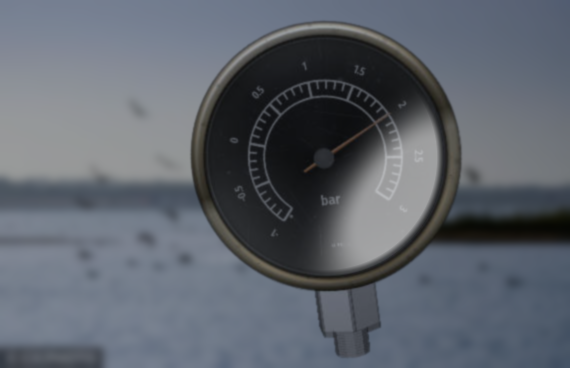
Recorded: {"value": 2, "unit": "bar"}
